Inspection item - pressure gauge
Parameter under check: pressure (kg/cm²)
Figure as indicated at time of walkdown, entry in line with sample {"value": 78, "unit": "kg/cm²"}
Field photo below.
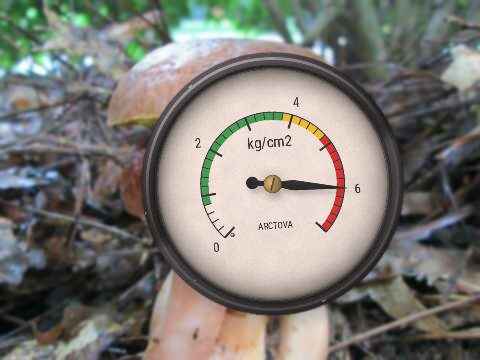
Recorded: {"value": 6, "unit": "kg/cm²"}
